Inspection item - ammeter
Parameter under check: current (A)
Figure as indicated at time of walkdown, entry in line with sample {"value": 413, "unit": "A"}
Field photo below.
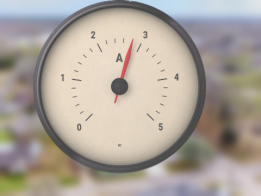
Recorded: {"value": 2.8, "unit": "A"}
